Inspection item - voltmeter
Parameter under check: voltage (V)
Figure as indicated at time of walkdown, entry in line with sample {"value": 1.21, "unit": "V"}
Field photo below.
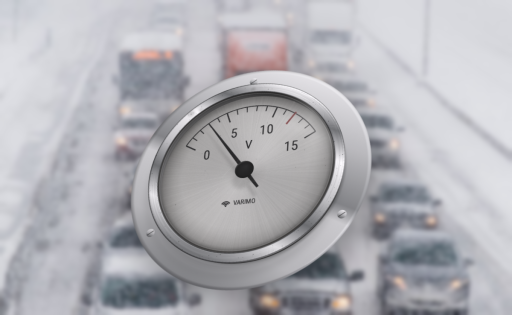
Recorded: {"value": 3, "unit": "V"}
